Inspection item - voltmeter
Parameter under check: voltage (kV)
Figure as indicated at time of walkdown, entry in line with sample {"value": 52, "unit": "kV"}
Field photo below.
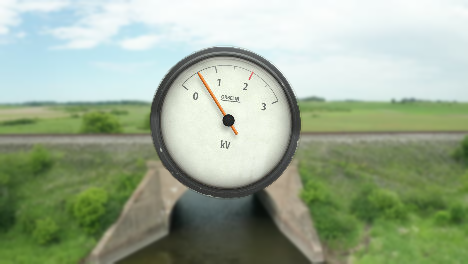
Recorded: {"value": 0.5, "unit": "kV"}
